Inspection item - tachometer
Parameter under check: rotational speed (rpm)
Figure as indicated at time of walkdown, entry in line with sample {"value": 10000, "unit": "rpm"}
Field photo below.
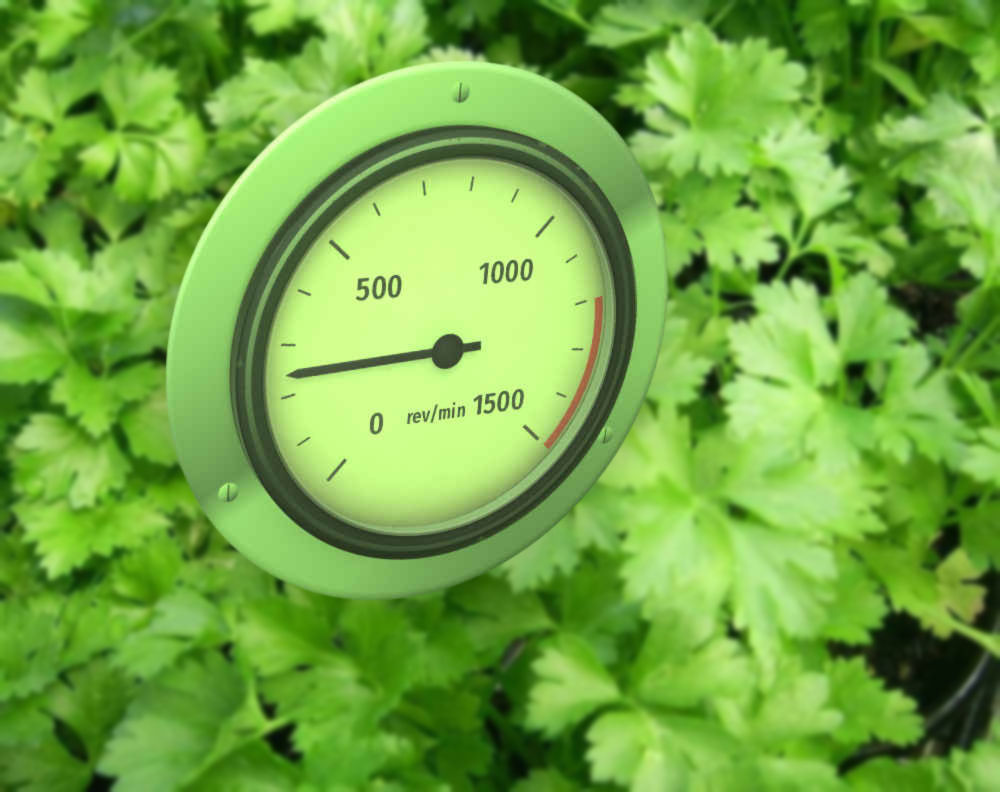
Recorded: {"value": 250, "unit": "rpm"}
